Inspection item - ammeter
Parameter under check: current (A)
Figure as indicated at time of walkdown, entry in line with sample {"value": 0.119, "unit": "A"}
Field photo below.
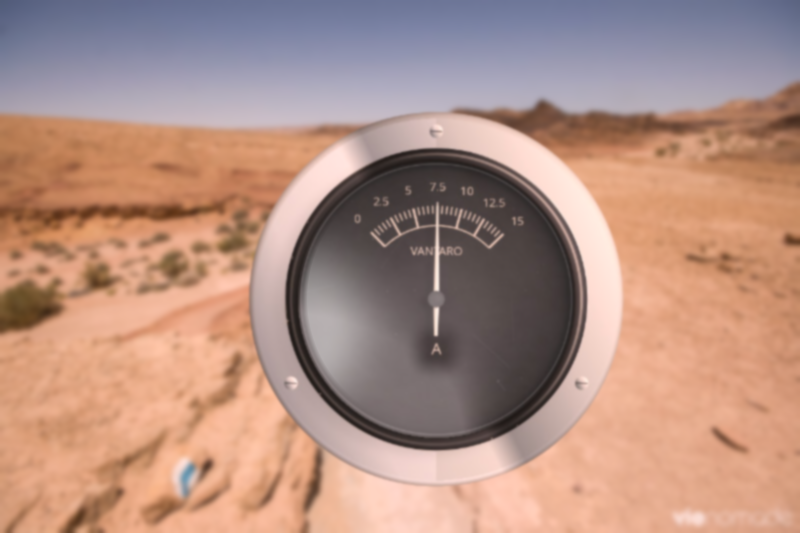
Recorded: {"value": 7.5, "unit": "A"}
